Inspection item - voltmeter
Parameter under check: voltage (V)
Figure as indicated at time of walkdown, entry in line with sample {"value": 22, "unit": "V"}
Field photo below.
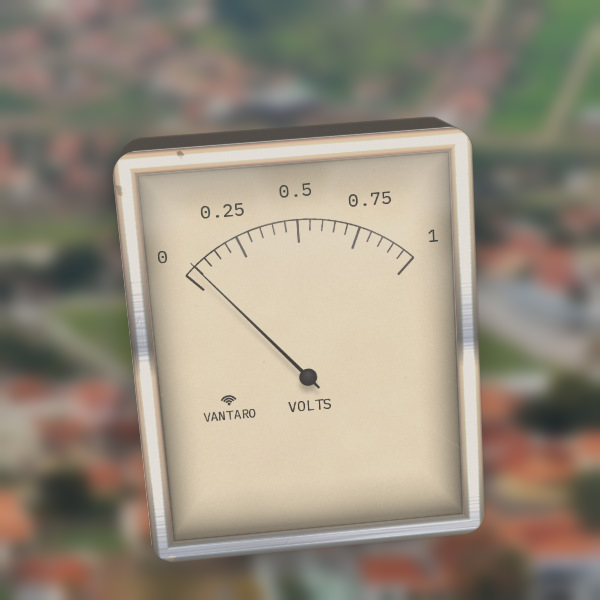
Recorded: {"value": 0.05, "unit": "V"}
